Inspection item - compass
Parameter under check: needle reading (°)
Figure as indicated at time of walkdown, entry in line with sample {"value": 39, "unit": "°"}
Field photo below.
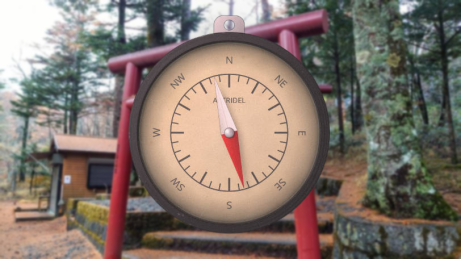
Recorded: {"value": 165, "unit": "°"}
